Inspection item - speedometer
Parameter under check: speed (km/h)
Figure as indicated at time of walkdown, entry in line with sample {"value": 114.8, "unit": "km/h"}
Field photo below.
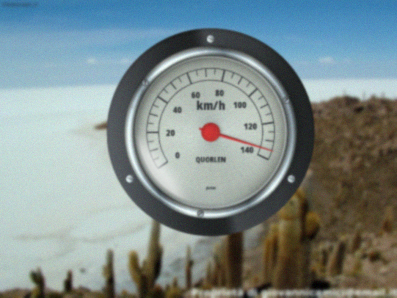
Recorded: {"value": 135, "unit": "km/h"}
